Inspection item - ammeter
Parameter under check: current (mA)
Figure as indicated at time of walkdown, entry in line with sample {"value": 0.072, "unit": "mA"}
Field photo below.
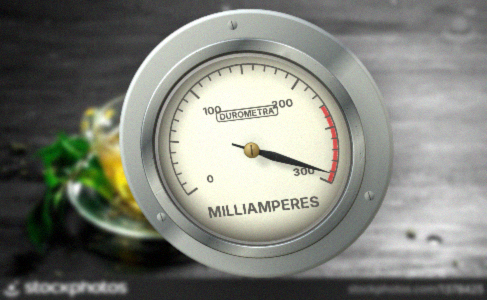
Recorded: {"value": 290, "unit": "mA"}
